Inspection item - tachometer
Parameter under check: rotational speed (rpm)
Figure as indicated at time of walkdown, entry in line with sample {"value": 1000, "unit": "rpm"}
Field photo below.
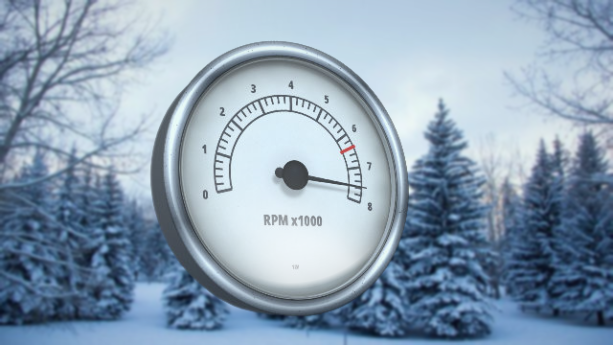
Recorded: {"value": 7600, "unit": "rpm"}
